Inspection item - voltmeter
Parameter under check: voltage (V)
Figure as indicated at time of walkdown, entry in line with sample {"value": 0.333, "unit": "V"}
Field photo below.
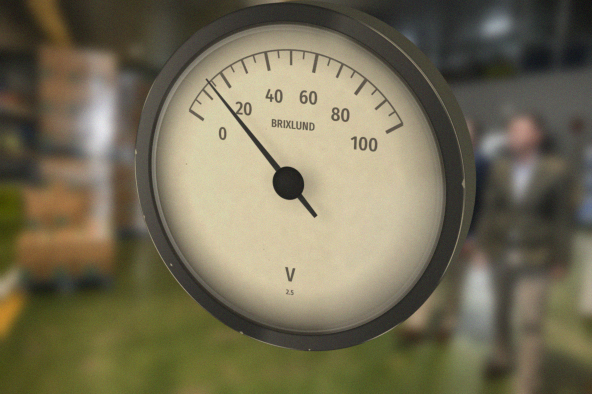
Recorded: {"value": 15, "unit": "V"}
